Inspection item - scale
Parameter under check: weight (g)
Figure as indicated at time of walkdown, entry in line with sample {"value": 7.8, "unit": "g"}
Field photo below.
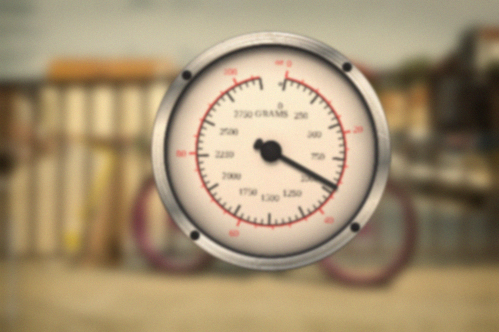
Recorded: {"value": 950, "unit": "g"}
